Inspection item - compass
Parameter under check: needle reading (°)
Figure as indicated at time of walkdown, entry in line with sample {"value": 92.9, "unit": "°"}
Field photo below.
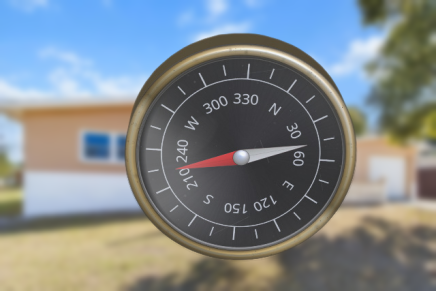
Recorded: {"value": 225, "unit": "°"}
